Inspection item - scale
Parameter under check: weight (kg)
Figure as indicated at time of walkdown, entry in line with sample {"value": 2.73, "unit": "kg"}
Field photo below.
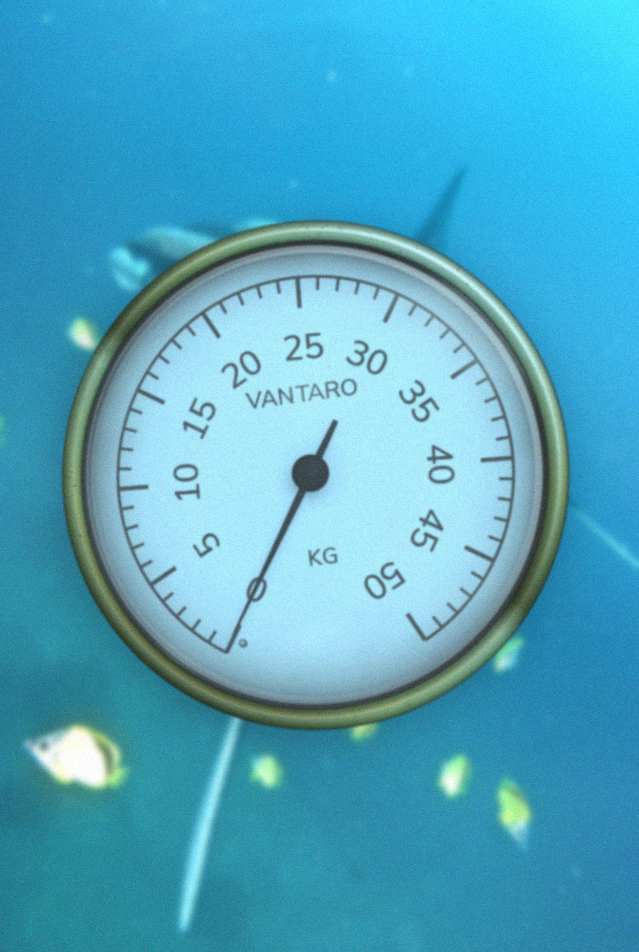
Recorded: {"value": 0, "unit": "kg"}
